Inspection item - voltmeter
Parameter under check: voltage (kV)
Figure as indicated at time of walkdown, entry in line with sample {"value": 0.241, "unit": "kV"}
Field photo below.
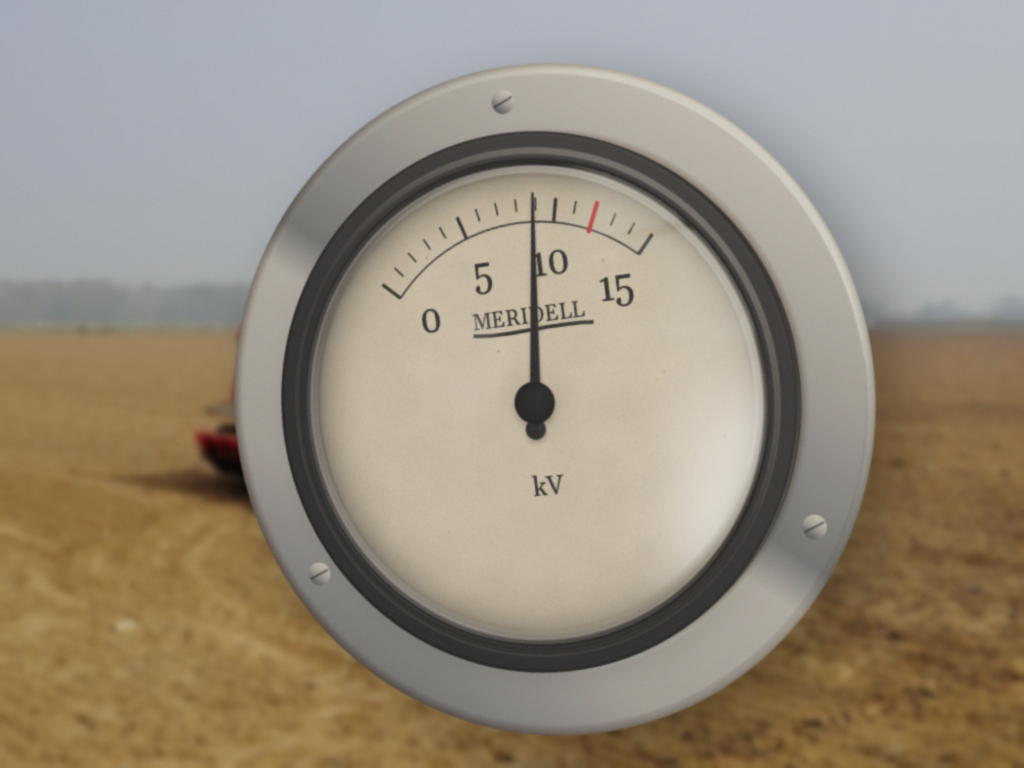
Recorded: {"value": 9, "unit": "kV"}
